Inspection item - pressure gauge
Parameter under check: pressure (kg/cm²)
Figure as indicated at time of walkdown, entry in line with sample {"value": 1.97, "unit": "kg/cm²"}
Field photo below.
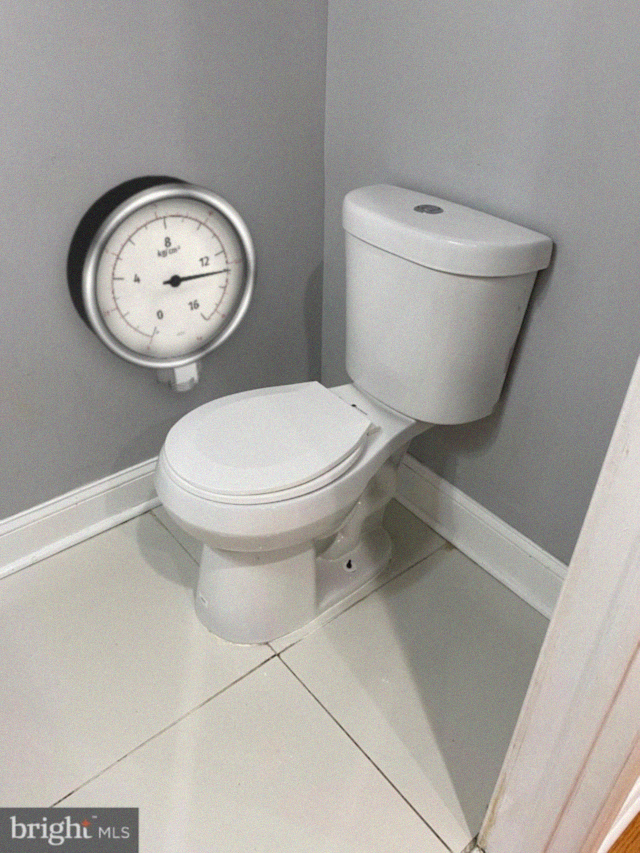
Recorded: {"value": 13, "unit": "kg/cm²"}
